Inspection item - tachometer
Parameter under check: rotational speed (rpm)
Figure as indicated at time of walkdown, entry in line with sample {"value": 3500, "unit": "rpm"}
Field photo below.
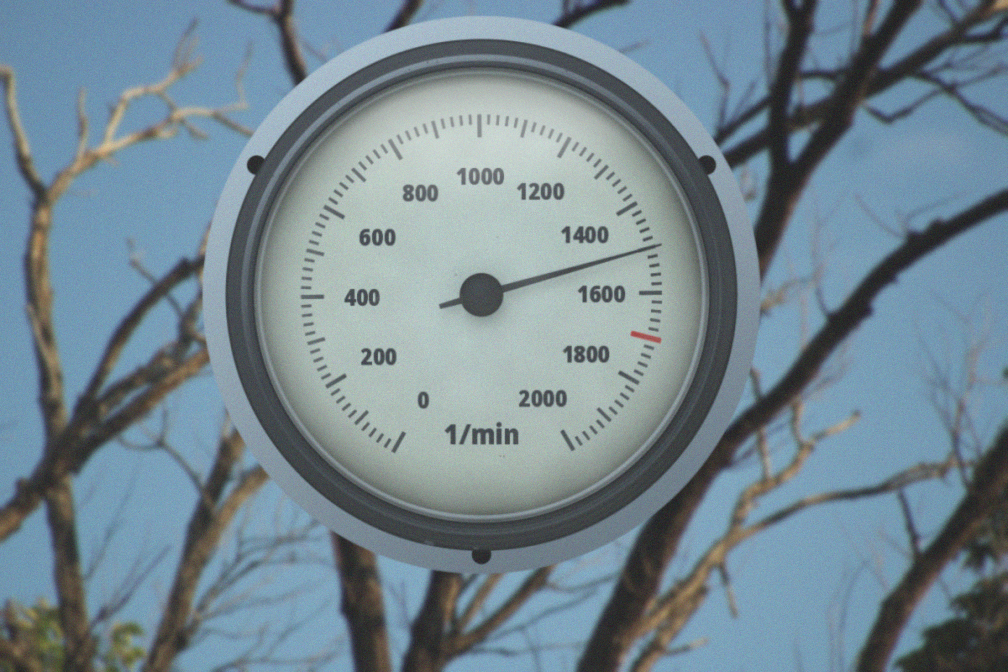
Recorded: {"value": 1500, "unit": "rpm"}
